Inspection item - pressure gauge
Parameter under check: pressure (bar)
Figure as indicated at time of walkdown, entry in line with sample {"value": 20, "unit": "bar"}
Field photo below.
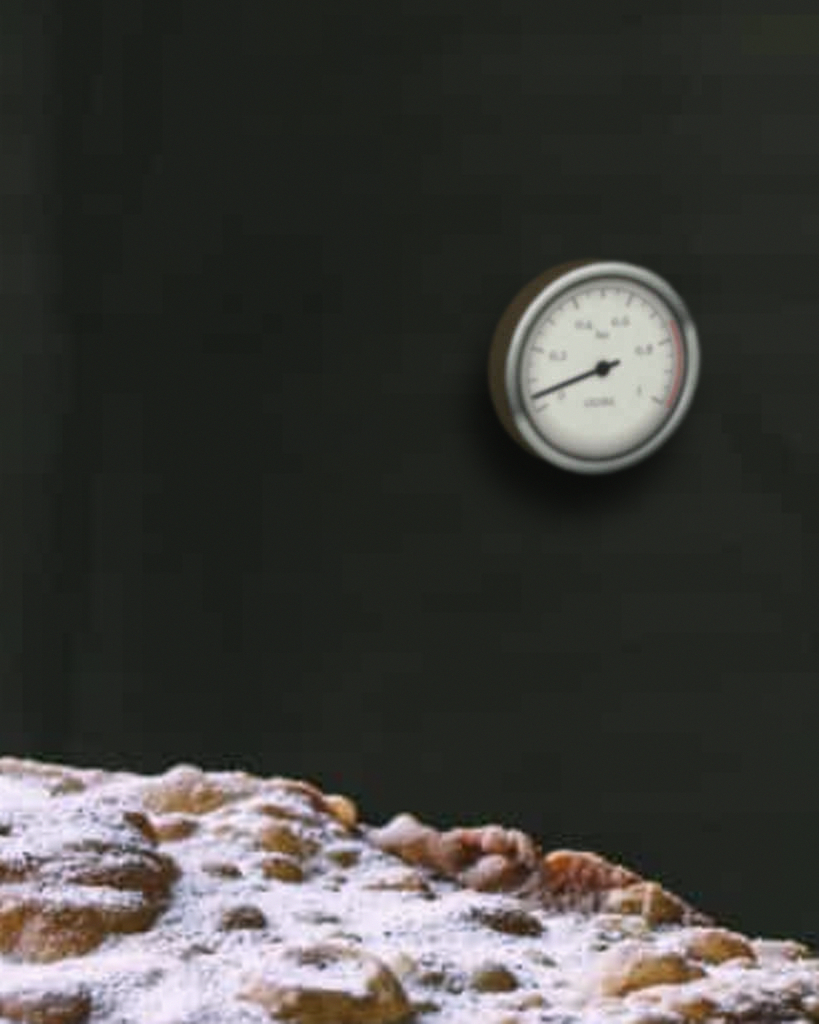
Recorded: {"value": 0.05, "unit": "bar"}
